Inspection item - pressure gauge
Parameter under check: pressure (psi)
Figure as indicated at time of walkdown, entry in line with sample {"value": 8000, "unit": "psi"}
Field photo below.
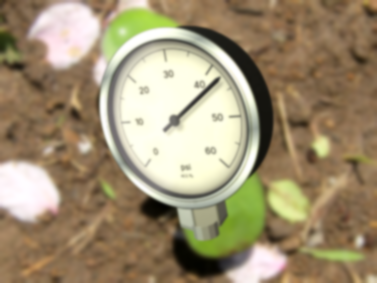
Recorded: {"value": 42.5, "unit": "psi"}
